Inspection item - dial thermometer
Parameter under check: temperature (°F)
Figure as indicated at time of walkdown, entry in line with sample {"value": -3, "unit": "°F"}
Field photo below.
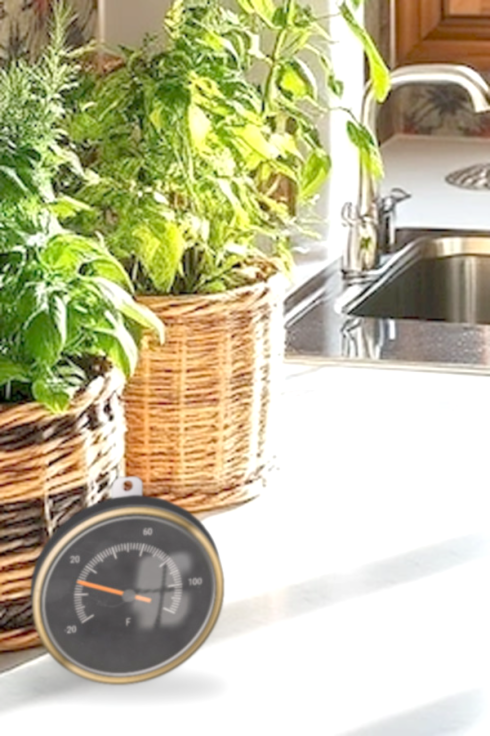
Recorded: {"value": 10, "unit": "°F"}
